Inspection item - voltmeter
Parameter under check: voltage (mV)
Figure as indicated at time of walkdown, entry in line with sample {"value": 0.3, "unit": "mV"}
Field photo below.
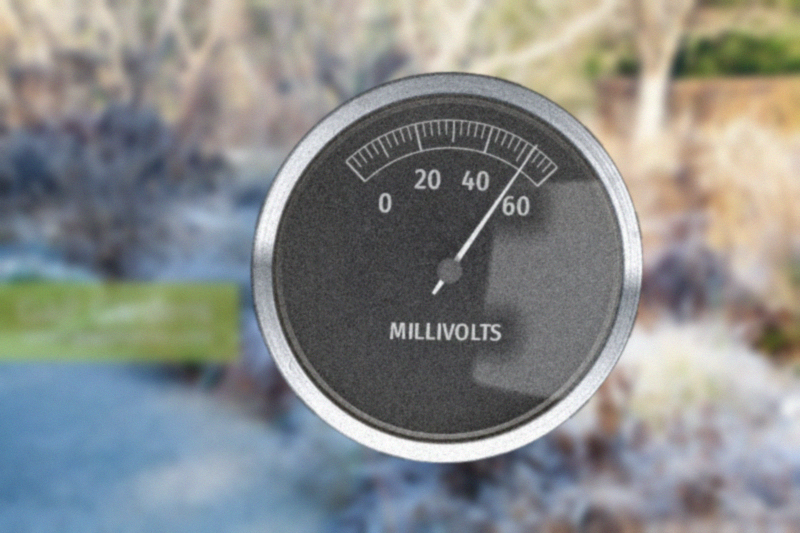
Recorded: {"value": 52, "unit": "mV"}
